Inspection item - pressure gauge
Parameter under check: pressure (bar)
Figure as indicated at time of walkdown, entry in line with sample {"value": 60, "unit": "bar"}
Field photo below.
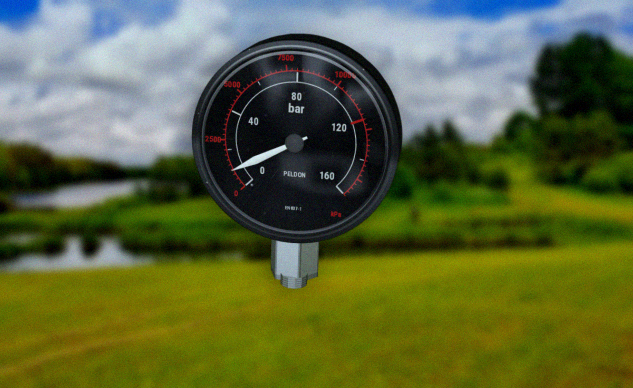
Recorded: {"value": 10, "unit": "bar"}
